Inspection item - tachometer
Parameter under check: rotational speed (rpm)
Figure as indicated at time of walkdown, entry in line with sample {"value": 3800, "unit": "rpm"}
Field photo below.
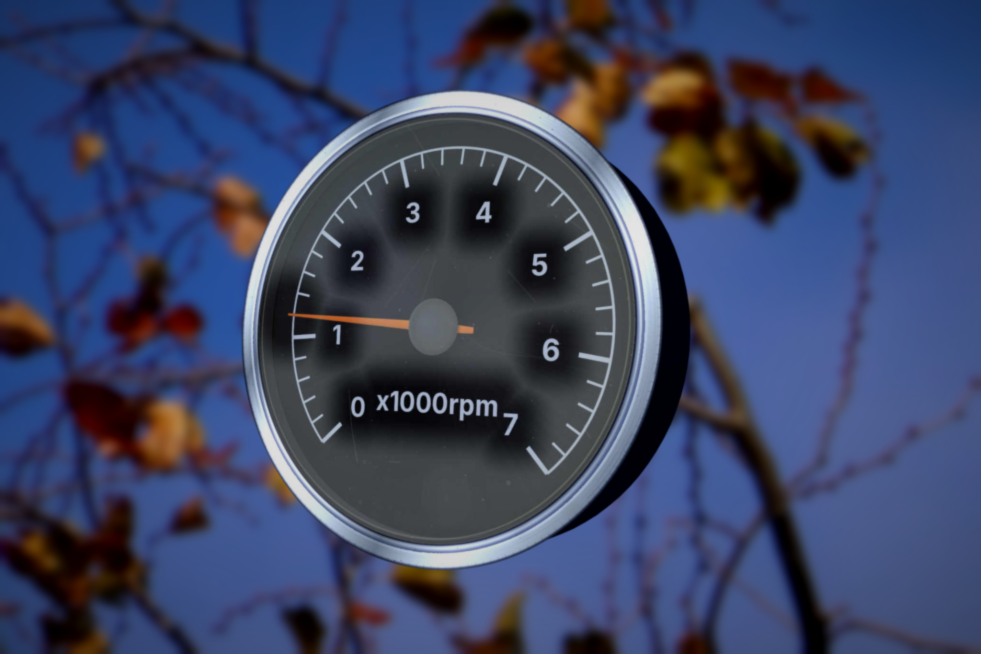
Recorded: {"value": 1200, "unit": "rpm"}
